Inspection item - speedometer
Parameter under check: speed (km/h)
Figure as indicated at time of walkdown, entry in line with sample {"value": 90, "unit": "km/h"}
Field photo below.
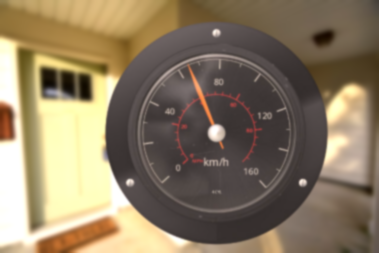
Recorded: {"value": 65, "unit": "km/h"}
